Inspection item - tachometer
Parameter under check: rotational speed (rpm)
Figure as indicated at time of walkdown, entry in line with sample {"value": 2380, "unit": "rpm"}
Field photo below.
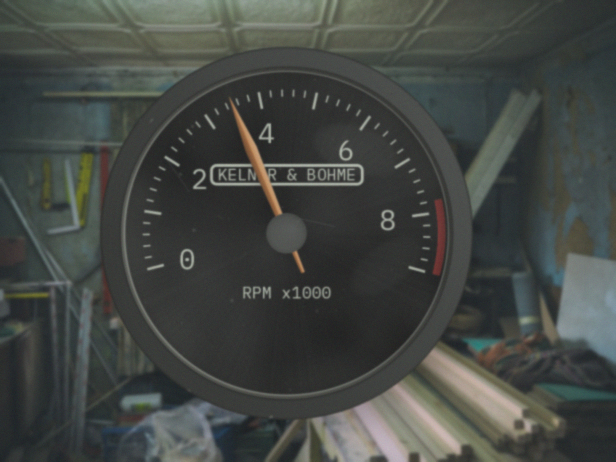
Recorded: {"value": 3500, "unit": "rpm"}
